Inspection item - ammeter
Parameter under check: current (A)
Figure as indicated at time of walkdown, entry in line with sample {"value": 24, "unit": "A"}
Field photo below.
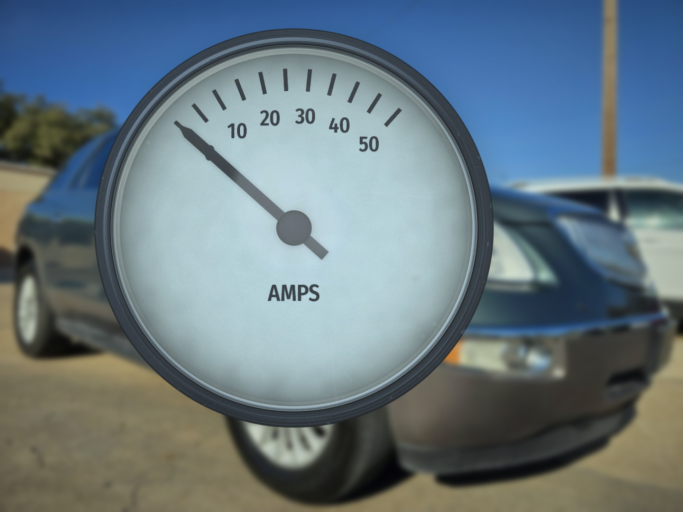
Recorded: {"value": 0, "unit": "A"}
